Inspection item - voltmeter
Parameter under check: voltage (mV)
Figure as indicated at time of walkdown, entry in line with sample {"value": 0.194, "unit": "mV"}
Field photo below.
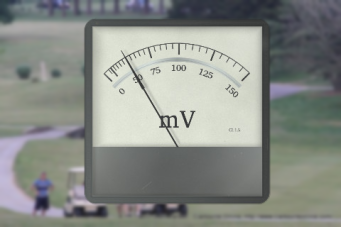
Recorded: {"value": 50, "unit": "mV"}
